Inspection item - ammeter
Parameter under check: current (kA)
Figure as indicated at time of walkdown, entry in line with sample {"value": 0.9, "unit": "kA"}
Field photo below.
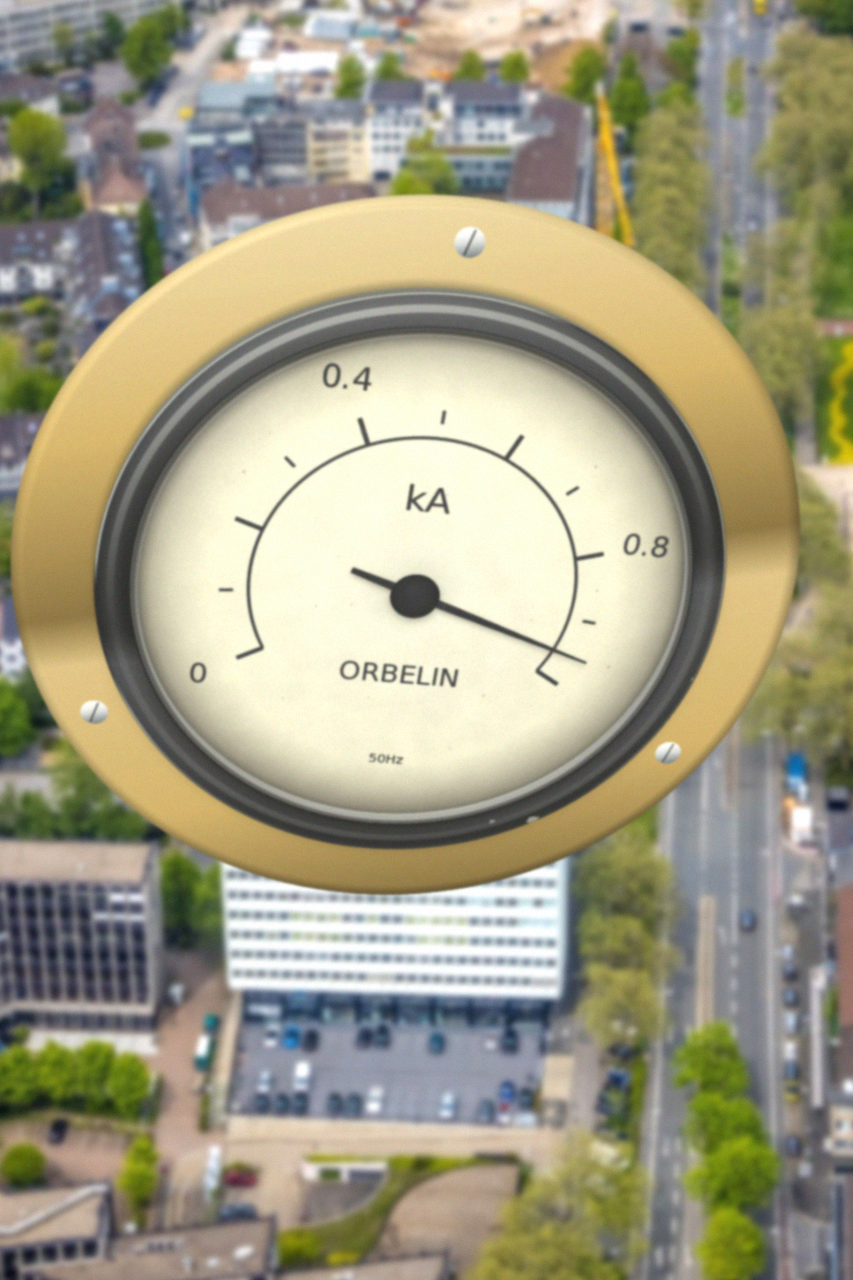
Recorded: {"value": 0.95, "unit": "kA"}
